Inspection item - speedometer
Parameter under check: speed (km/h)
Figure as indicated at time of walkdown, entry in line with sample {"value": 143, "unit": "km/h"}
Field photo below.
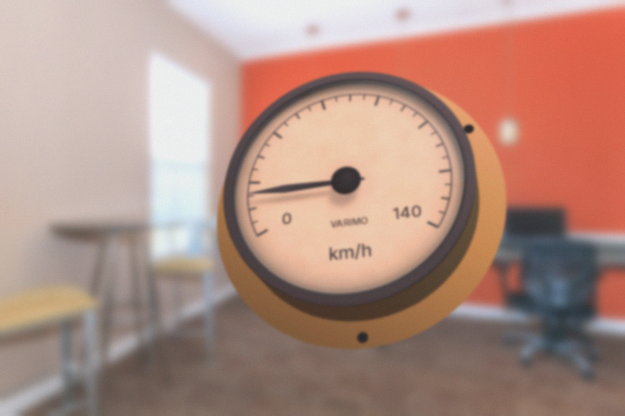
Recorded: {"value": 15, "unit": "km/h"}
